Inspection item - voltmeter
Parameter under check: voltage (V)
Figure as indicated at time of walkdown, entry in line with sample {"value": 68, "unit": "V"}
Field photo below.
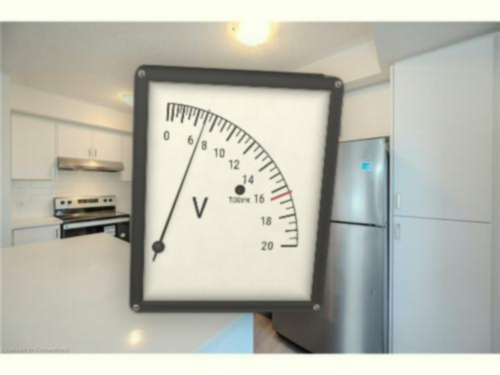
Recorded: {"value": 7, "unit": "V"}
